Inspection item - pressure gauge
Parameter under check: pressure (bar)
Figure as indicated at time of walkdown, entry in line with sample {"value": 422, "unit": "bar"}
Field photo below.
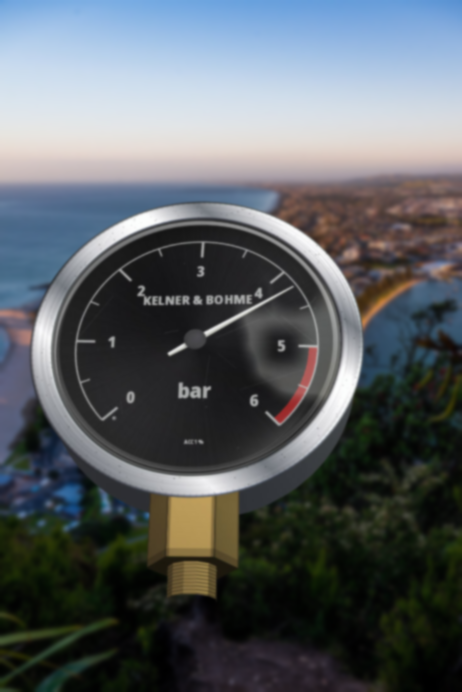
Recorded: {"value": 4.25, "unit": "bar"}
